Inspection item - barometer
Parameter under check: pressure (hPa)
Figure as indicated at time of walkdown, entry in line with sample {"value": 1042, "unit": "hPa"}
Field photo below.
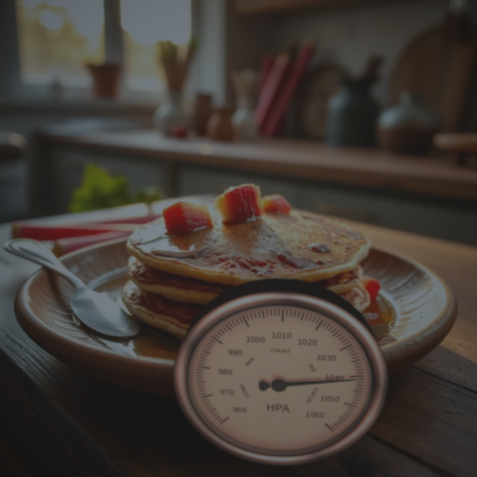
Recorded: {"value": 1040, "unit": "hPa"}
